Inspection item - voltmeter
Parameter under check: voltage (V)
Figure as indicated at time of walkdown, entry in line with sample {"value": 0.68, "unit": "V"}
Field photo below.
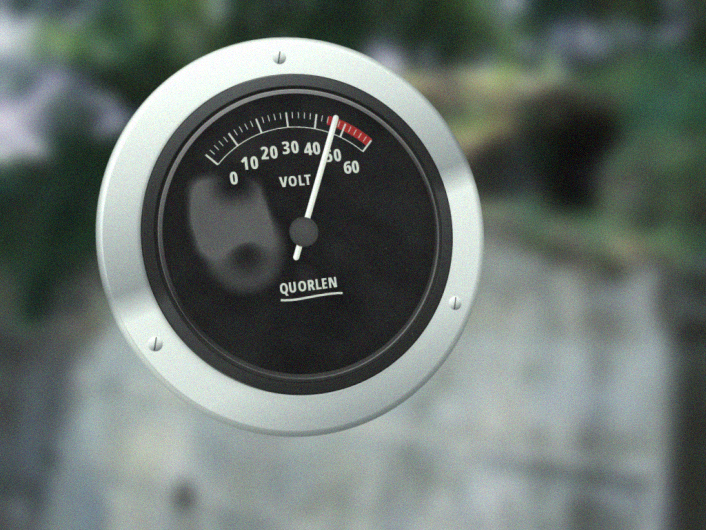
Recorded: {"value": 46, "unit": "V"}
